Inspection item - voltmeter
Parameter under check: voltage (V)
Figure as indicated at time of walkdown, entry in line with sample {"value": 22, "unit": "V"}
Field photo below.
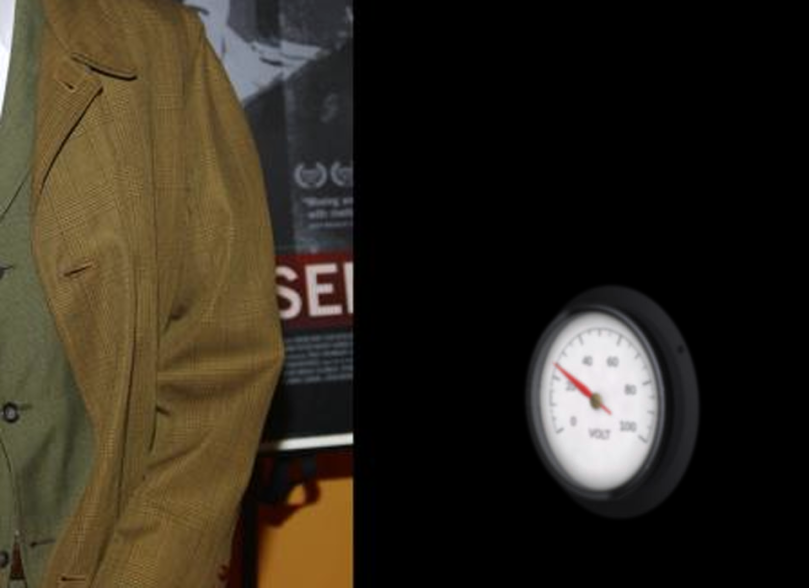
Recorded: {"value": 25, "unit": "V"}
